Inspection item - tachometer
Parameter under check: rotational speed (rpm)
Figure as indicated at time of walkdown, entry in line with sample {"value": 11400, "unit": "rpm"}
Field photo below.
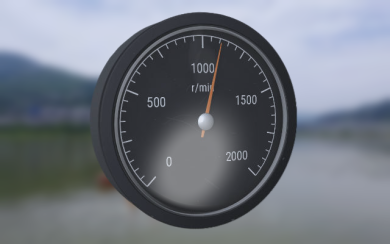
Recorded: {"value": 1100, "unit": "rpm"}
